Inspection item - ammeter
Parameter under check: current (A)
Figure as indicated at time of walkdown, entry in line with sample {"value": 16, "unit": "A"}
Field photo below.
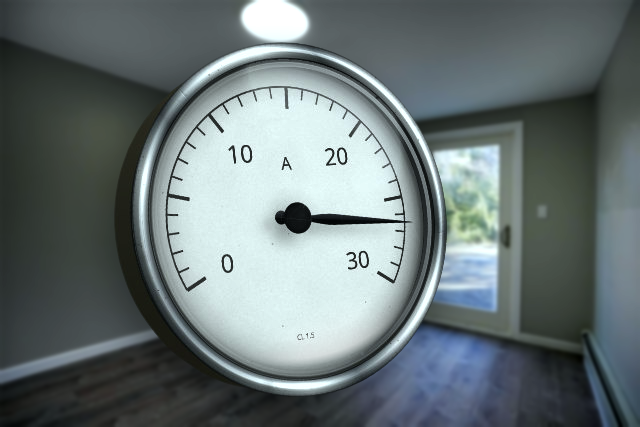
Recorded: {"value": 26.5, "unit": "A"}
